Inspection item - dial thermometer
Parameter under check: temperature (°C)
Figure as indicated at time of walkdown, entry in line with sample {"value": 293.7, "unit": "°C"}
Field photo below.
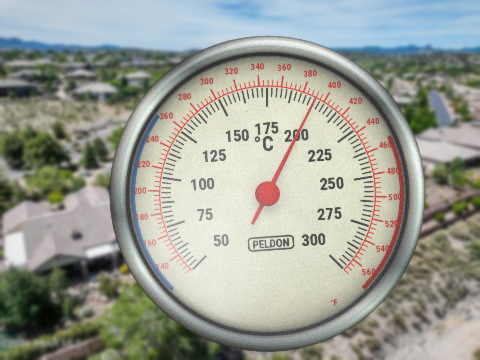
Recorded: {"value": 200, "unit": "°C"}
